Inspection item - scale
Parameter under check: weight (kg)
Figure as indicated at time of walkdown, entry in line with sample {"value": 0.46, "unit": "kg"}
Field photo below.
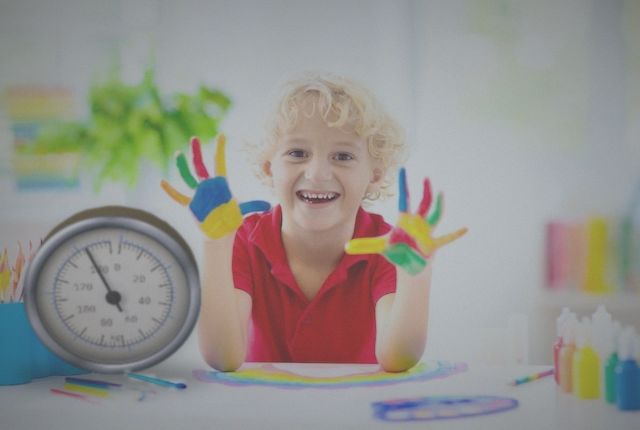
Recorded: {"value": 140, "unit": "kg"}
